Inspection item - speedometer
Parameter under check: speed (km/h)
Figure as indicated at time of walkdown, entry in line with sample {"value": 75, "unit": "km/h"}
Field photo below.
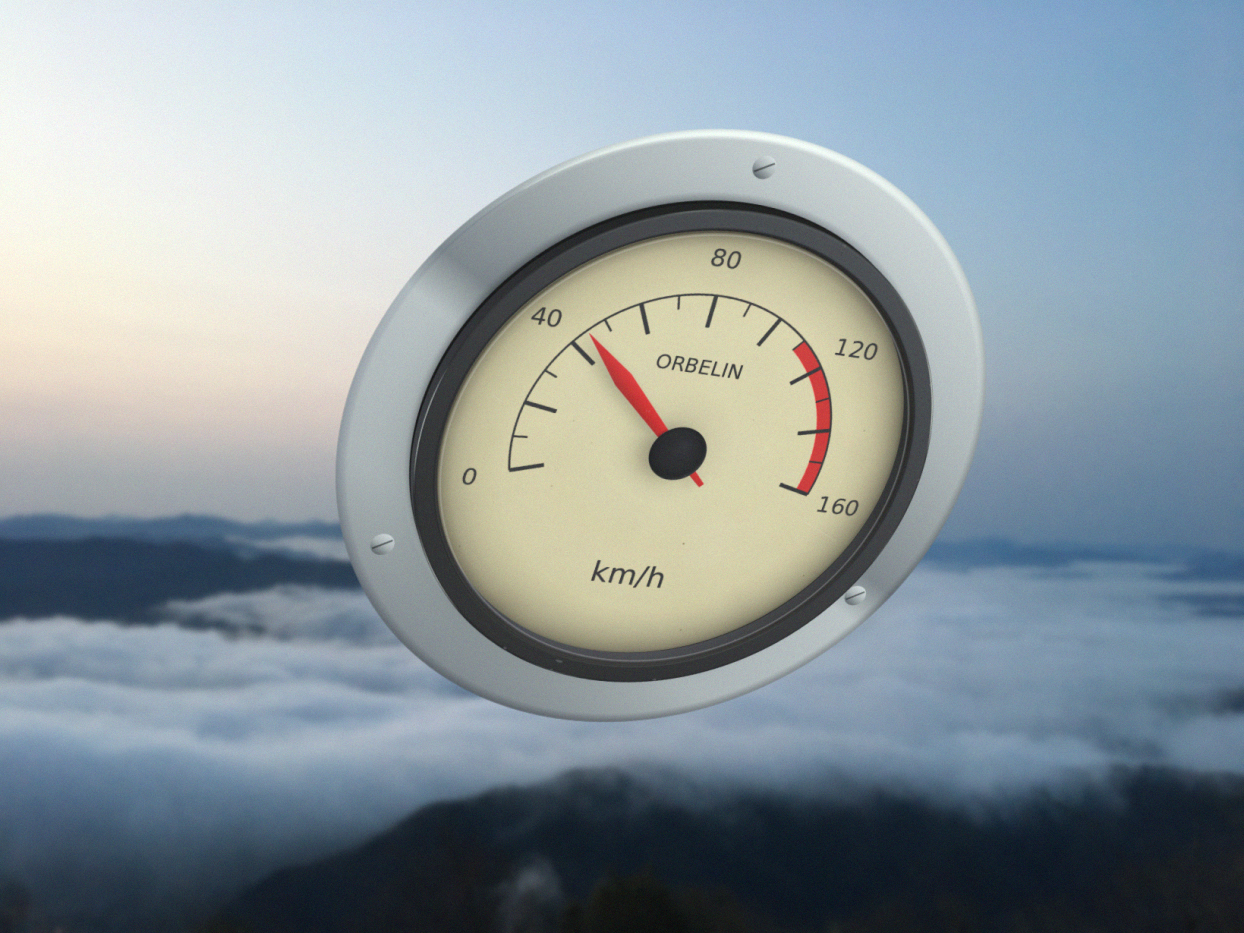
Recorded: {"value": 45, "unit": "km/h"}
